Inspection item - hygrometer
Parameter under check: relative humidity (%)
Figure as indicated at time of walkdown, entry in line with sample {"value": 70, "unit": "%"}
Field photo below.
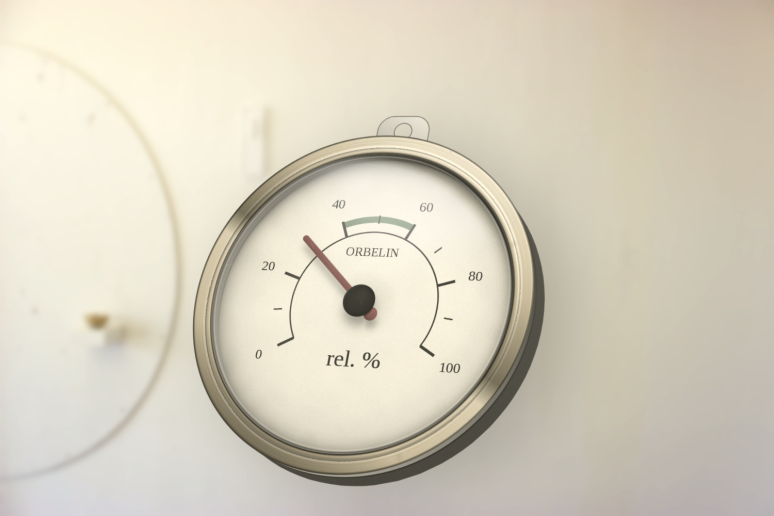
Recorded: {"value": 30, "unit": "%"}
